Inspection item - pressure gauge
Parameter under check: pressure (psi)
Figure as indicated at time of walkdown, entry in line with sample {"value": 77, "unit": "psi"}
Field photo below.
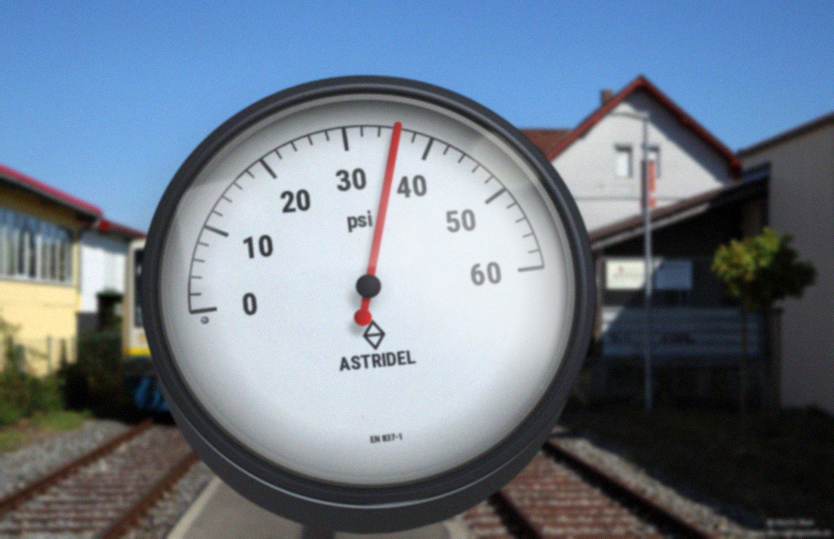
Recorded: {"value": 36, "unit": "psi"}
